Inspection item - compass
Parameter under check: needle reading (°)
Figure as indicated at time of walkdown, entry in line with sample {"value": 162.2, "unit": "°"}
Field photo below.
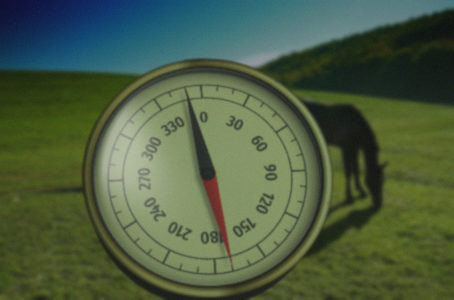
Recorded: {"value": 170, "unit": "°"}
